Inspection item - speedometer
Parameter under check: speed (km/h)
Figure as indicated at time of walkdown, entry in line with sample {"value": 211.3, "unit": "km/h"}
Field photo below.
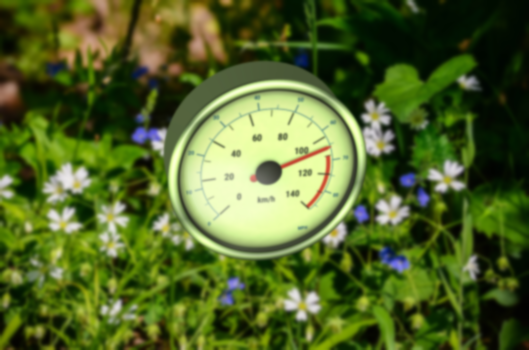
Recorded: {"value": 105, "unit": "km/h"}
